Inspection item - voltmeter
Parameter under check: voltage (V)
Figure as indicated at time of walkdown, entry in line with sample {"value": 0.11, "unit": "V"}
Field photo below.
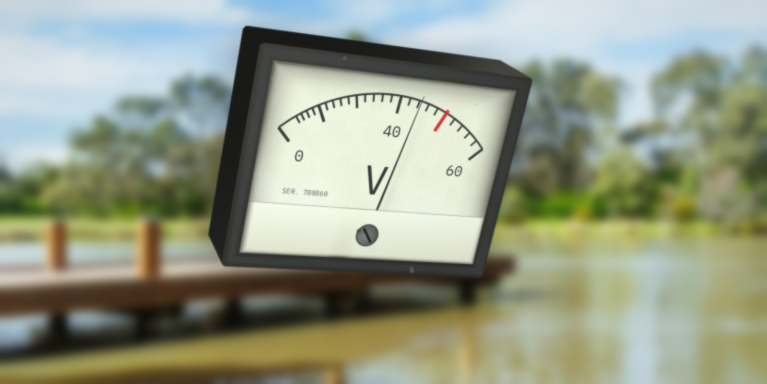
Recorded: {"value": 44, "unit": "V"}
